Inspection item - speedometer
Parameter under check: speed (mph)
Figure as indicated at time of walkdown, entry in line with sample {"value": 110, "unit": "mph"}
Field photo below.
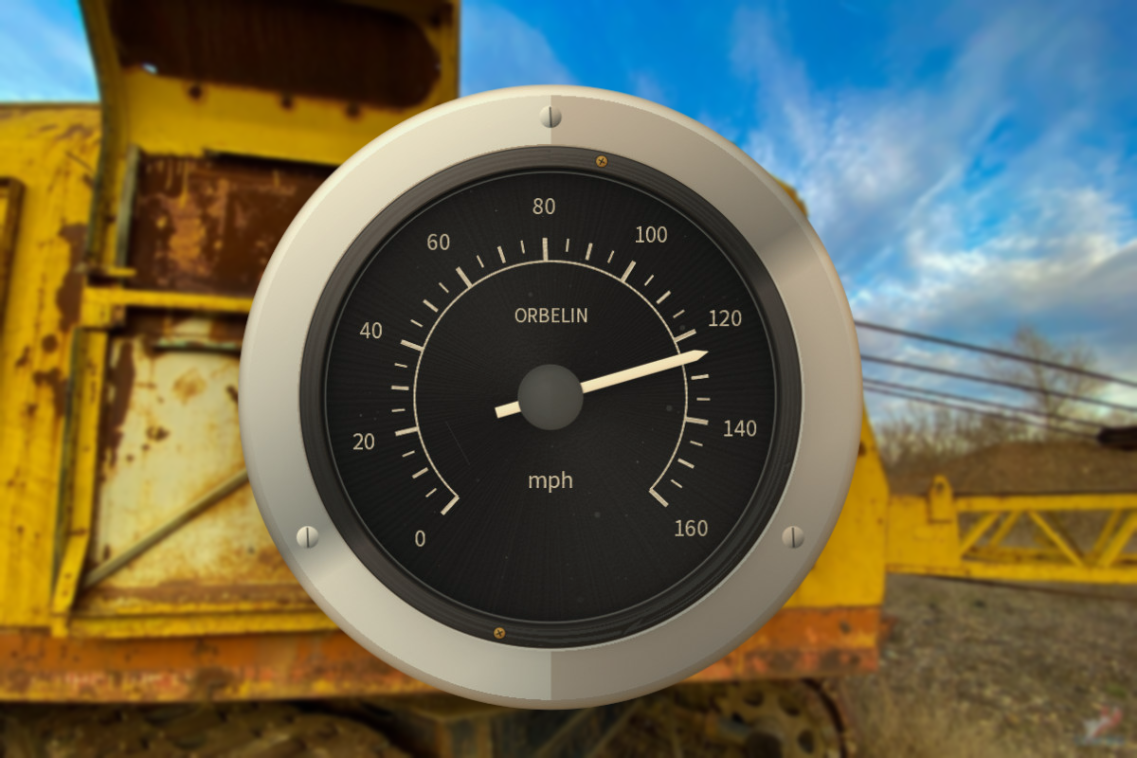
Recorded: {"value": 125, "unit": "mph"}
